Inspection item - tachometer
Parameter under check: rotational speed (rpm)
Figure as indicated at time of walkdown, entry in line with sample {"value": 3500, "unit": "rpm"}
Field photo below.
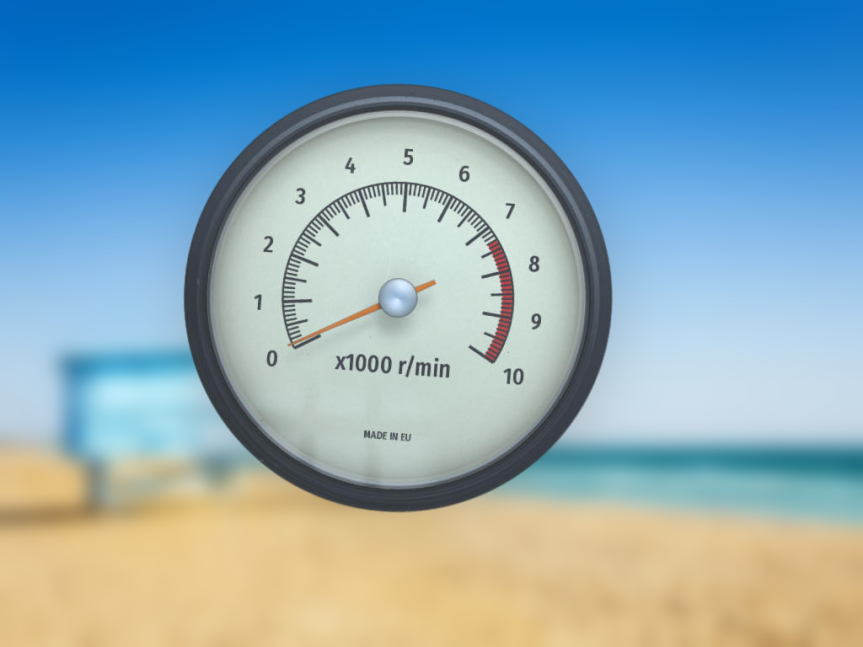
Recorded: {"value": 100, "unit": "rpm"}
